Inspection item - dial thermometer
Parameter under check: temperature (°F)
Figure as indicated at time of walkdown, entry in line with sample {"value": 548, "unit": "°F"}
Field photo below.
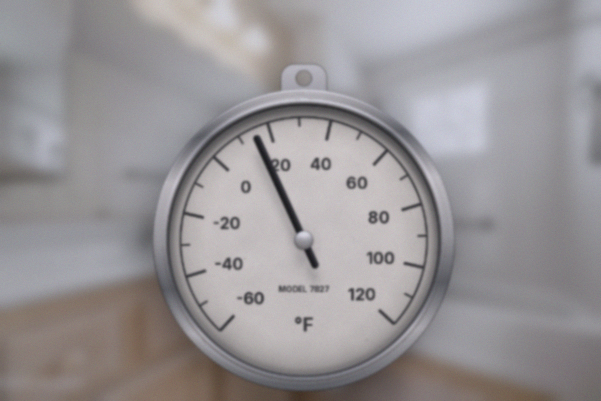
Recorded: {"value": 15, "unit": "°F"}
